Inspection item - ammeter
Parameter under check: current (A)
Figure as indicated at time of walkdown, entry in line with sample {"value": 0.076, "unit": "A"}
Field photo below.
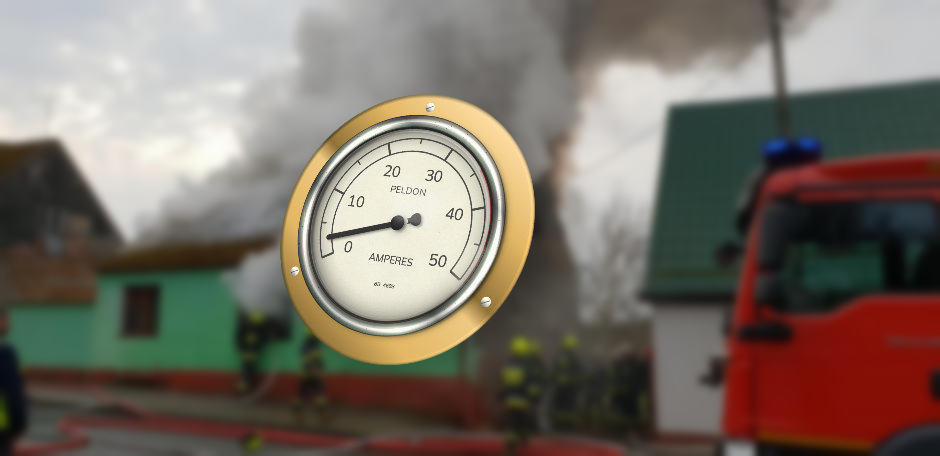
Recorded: {"value": 2.5, "unit": "A"}
